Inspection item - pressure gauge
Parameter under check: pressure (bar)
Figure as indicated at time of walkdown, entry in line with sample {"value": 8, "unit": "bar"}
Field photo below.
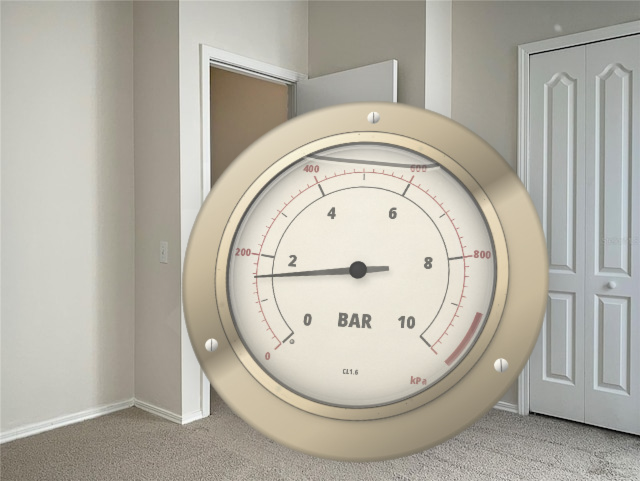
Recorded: {"value": 1.5, "unit": "bar"}
